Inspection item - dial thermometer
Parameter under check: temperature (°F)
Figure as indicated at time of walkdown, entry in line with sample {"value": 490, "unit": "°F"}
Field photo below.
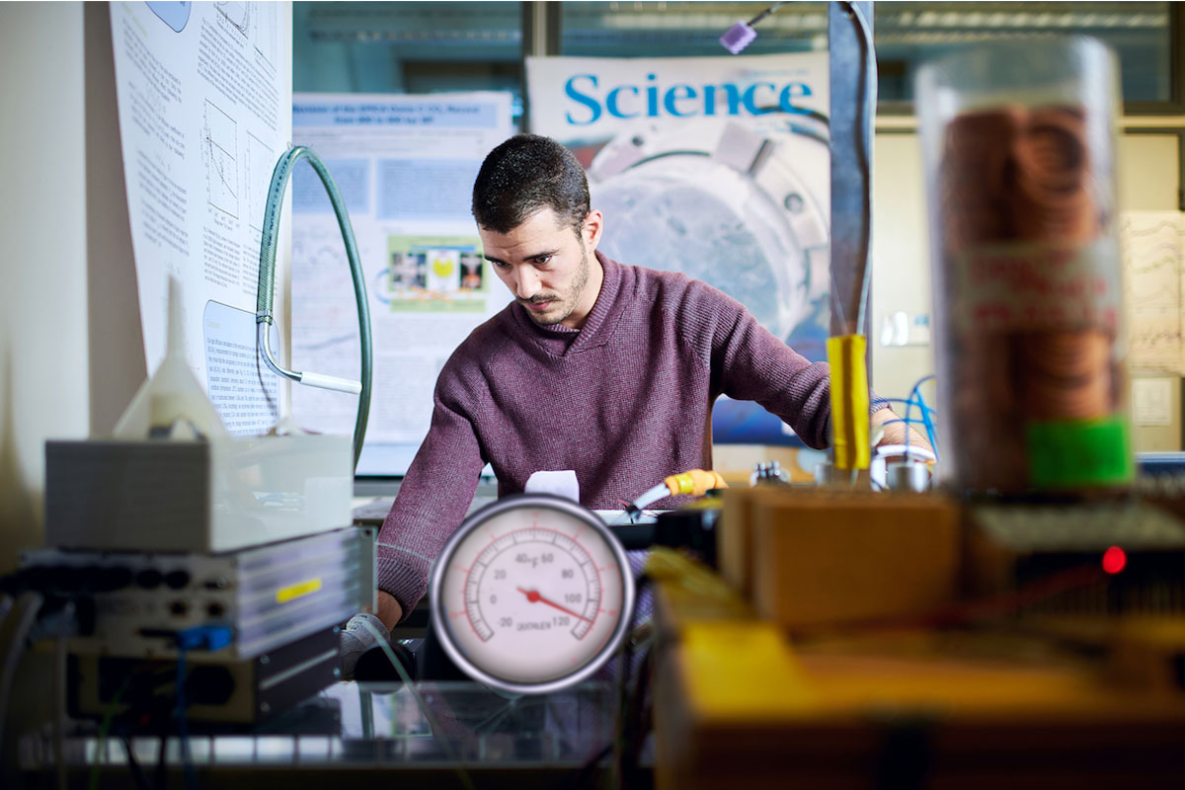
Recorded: {"value": 110, "unit": "°F"}
